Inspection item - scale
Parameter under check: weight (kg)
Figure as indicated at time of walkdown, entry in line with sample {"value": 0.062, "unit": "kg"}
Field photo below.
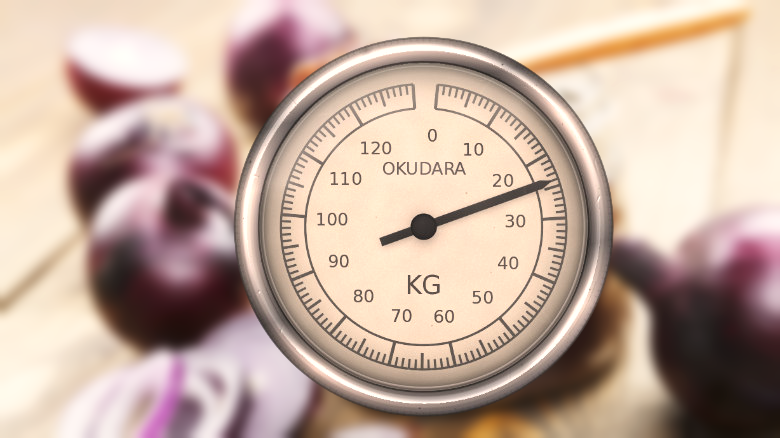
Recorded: {"value": 24, "unit": "kg"}
